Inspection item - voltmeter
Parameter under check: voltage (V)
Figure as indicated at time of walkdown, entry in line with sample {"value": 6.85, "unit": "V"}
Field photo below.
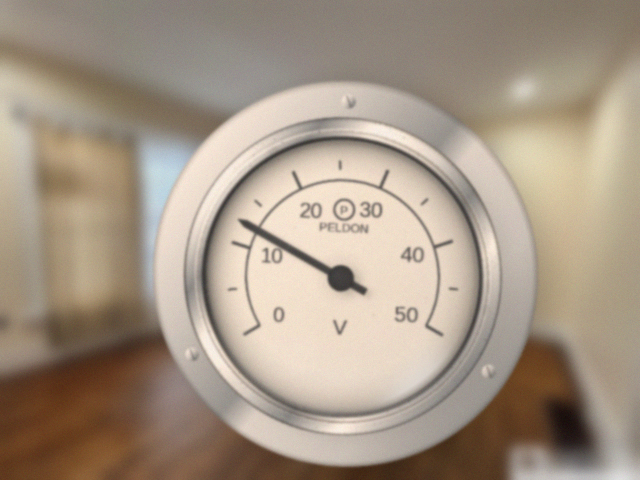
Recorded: {"value": 12.5, "unit": "V"}
